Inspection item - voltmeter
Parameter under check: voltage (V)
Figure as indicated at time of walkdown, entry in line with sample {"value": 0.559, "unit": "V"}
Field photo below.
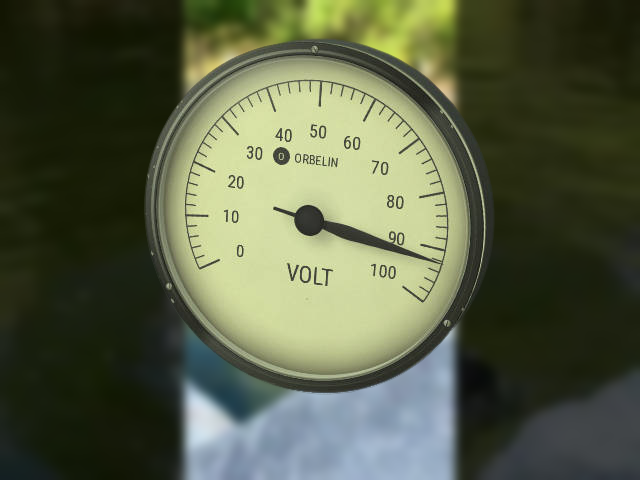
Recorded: {"value": 92, "unit": "V"}
